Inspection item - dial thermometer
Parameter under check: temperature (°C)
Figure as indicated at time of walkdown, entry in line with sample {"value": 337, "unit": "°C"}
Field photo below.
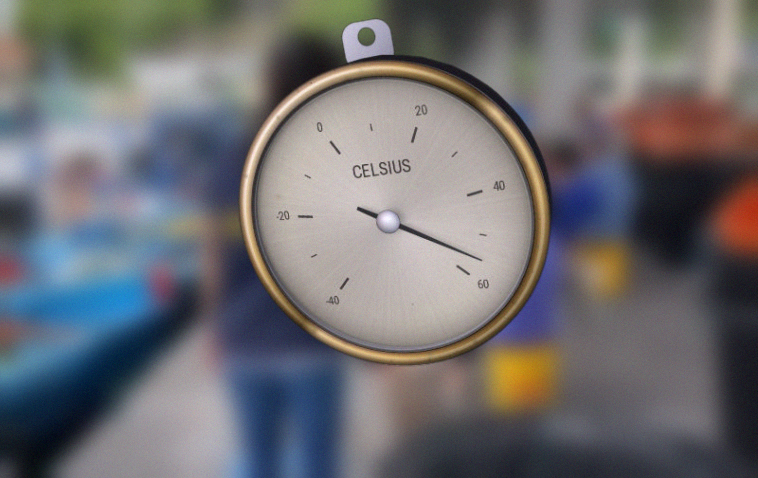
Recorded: {"value": 55, "unit": "°C"}
